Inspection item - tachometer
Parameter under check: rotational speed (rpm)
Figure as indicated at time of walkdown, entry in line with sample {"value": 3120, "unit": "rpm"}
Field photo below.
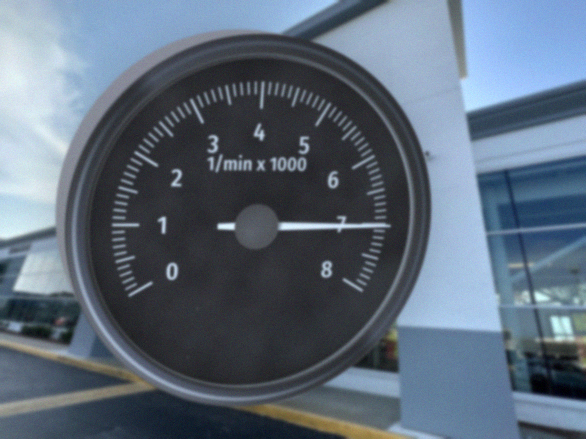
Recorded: {"value": 7000, "unit": "rpm"}
